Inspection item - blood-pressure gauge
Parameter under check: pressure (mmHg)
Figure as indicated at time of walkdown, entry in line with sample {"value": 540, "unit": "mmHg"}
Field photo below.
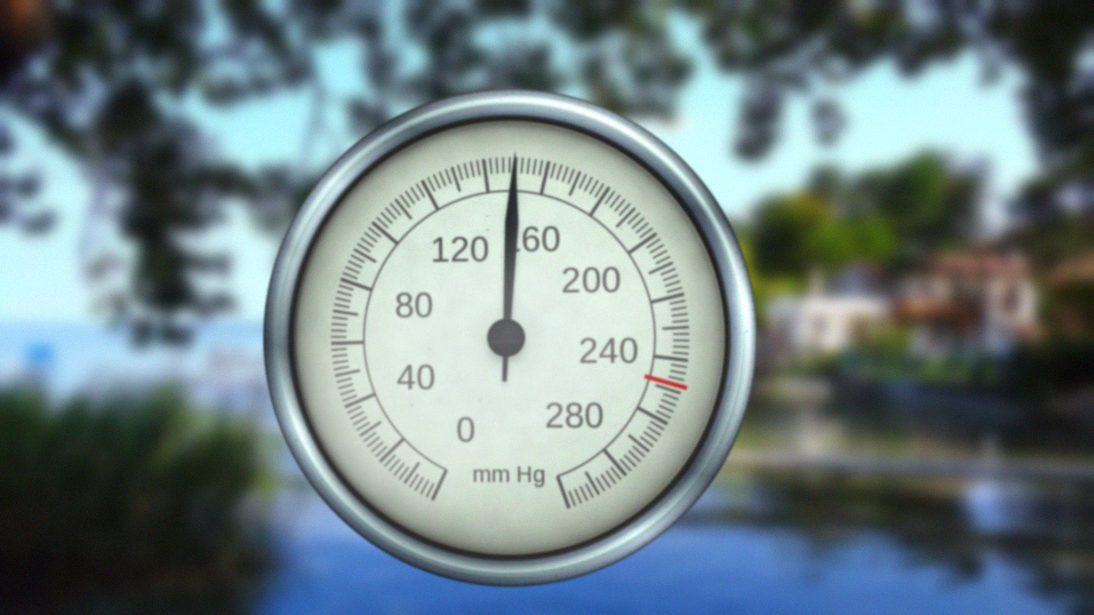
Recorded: {"value": 150, "unit": "mmHg"}
